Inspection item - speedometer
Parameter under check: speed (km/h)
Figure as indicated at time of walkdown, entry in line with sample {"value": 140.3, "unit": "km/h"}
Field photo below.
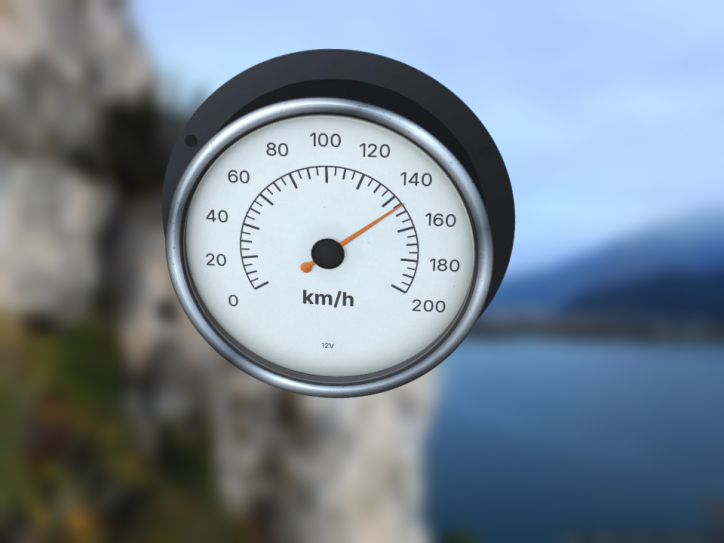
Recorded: {"value": 145, "unit": "km/h"}
